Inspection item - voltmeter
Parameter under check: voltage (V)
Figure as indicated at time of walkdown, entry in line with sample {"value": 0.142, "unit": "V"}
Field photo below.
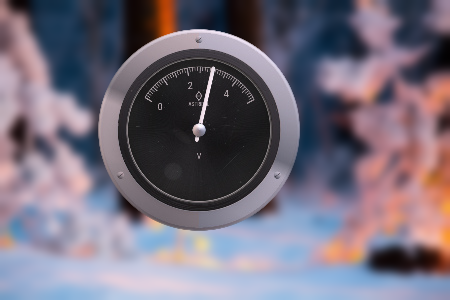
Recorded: {"value": 3, "unit": "V"}
